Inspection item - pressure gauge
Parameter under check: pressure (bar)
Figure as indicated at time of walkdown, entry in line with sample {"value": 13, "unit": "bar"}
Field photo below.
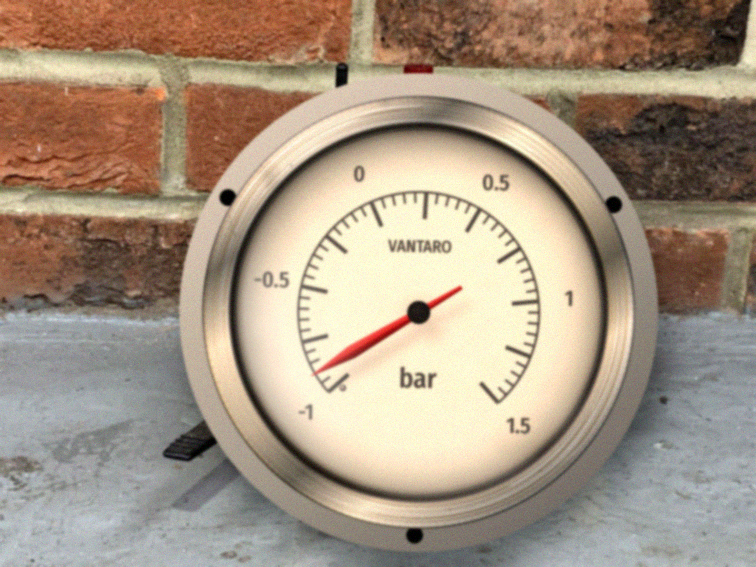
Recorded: {"value": -0.9, "unit": "bar"}
